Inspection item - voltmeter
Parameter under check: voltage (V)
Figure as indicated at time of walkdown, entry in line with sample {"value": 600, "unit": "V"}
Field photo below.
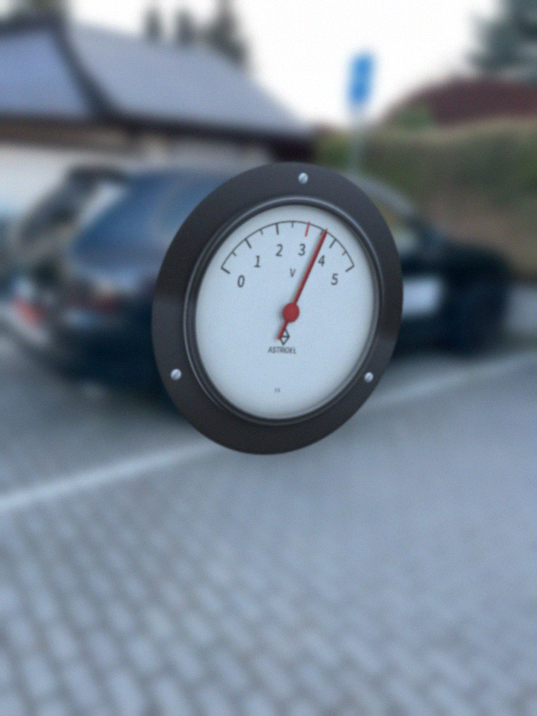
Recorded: {"value": 3.5, "unit": "V"}
